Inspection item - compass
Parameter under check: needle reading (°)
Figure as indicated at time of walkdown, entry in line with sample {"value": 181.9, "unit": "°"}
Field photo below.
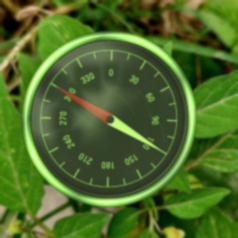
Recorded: {"value": 300, "unit": "°"}
